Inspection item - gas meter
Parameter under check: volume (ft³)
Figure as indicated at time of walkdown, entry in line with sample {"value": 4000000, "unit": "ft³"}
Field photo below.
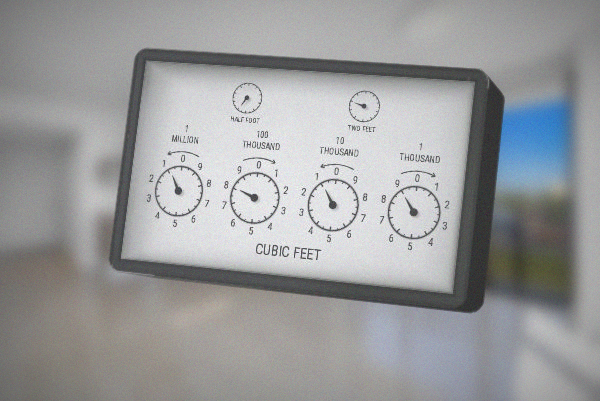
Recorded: {"value": 80900, "unit": "ft³"}
